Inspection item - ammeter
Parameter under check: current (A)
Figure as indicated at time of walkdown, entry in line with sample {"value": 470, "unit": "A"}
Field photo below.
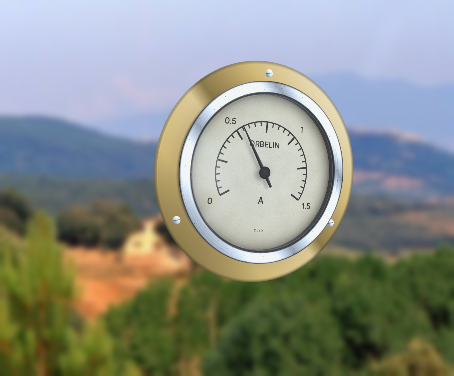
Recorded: {"value": 0.55, "unit": "A"}
